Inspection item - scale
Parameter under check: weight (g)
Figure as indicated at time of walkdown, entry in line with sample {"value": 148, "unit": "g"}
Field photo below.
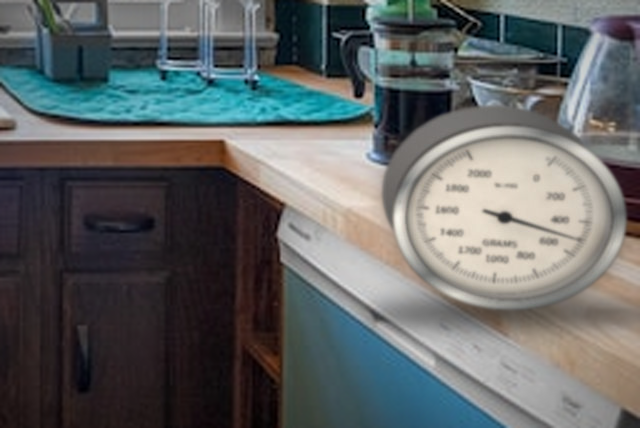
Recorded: {"value": 500, "unit": "g"}
